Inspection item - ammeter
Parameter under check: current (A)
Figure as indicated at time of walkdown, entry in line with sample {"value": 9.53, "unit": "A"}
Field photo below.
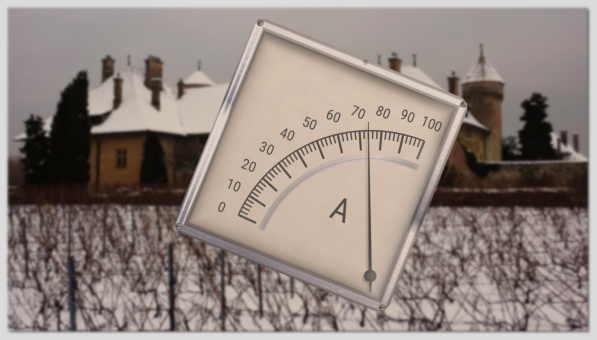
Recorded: {"value": 74, "unit": "A"}
